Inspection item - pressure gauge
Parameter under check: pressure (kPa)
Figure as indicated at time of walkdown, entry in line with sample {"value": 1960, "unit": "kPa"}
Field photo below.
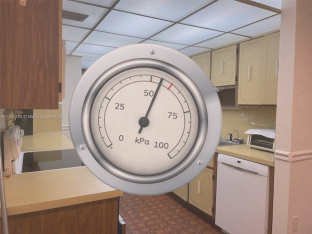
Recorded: {"value": 55, "unit": "kPa"}
